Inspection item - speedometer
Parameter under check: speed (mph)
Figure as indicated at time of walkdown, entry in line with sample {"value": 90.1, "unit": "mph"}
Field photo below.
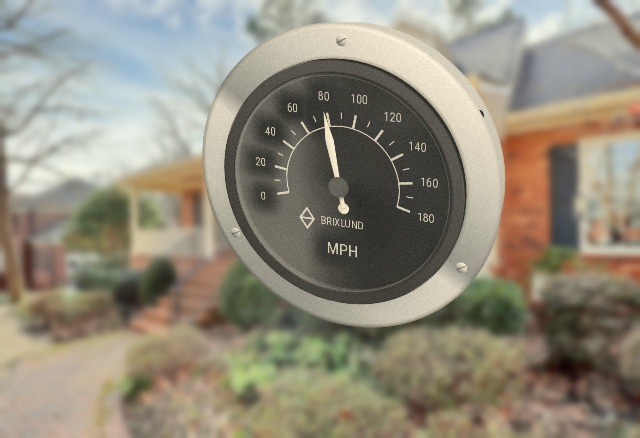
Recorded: {"value": 80, "unit": "mph"}
